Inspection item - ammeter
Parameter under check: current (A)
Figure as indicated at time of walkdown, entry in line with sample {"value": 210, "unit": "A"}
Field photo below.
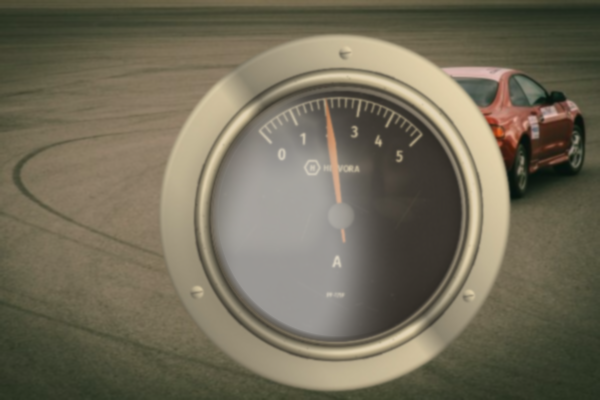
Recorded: {"value": 2, "unit": "A"}
